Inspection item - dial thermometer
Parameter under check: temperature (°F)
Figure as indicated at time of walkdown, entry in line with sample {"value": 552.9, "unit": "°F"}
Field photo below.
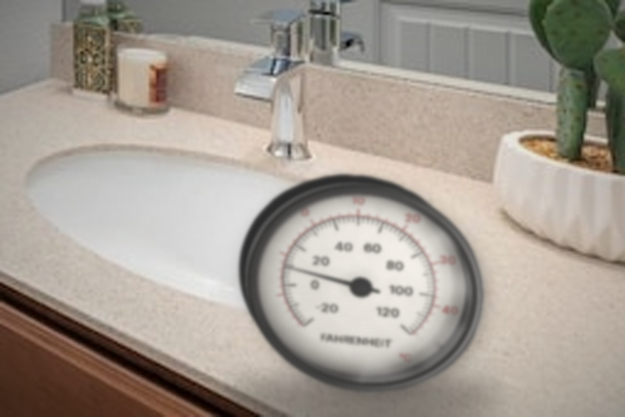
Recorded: {"value": 10, "unit": "°F"}
